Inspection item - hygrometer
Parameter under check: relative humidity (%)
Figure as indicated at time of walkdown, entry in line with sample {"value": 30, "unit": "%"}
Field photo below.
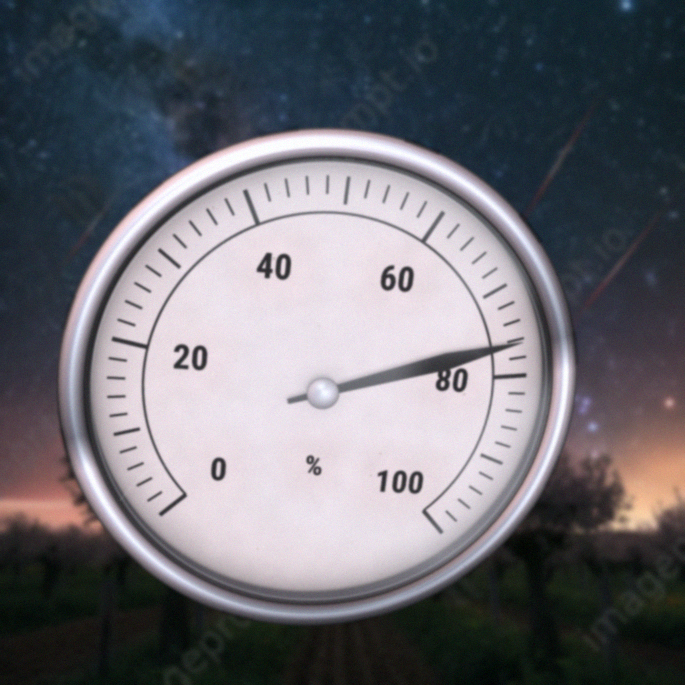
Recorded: {"value": 76, "unit": "%"}
